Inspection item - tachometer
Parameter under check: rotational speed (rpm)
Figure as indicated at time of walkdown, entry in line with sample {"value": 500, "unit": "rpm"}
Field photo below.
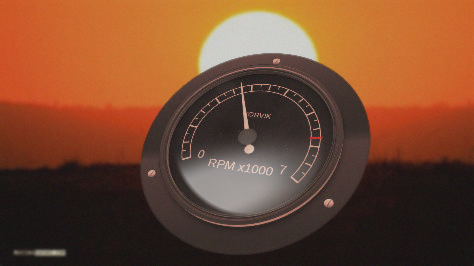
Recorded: {"value": 2750, "unit": "rpm"}
